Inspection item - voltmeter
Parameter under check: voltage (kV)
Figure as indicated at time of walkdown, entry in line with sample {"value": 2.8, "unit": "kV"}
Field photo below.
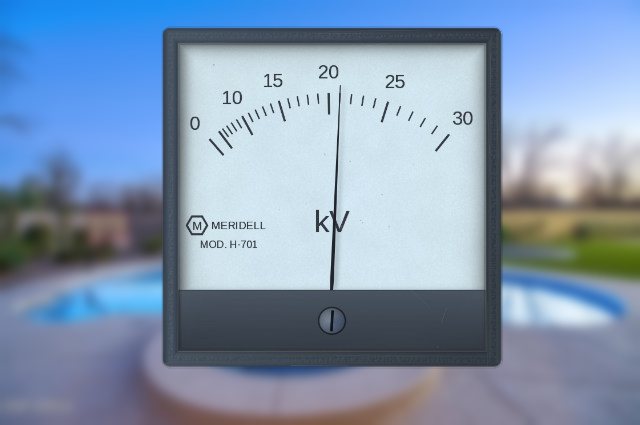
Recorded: {"value": 21, "unit": "kV"}
